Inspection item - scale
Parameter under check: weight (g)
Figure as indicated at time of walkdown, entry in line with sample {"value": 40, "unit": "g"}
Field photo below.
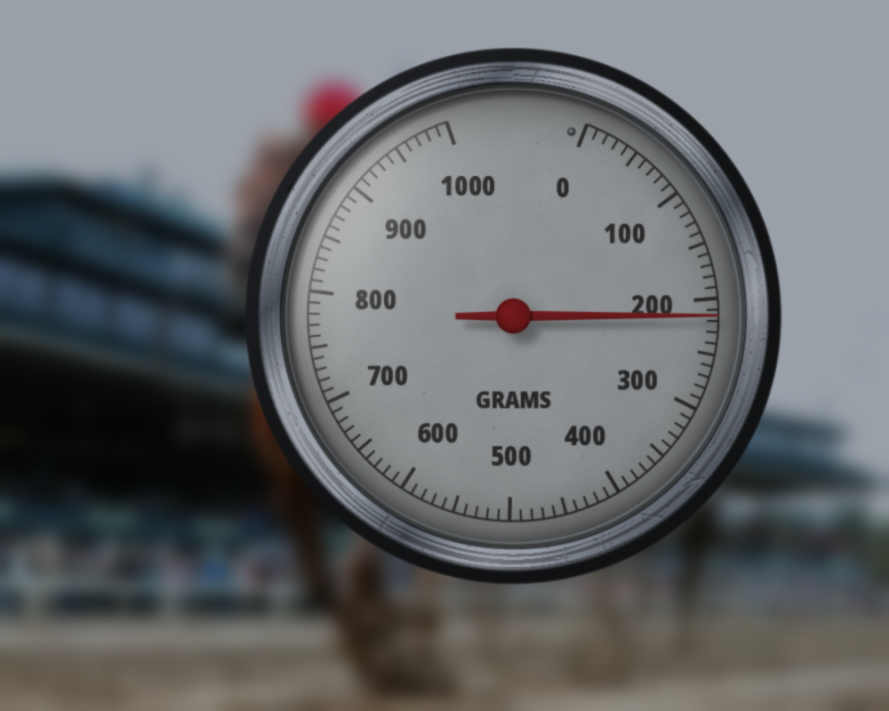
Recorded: {"value": 215, "unit": "g"}
